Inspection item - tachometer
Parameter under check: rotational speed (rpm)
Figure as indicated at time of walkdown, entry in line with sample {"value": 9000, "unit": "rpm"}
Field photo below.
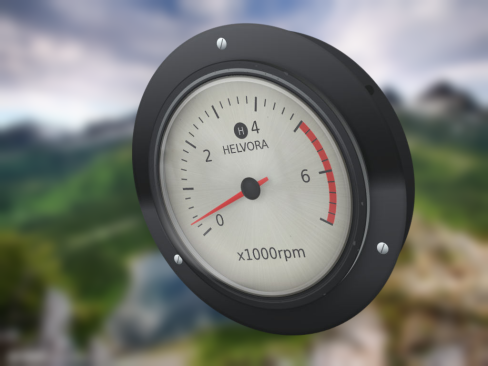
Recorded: {"value": 300, "unit": "rpm"}
